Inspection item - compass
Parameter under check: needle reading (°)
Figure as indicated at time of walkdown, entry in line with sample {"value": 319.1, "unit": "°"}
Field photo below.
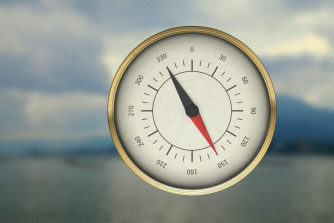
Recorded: {"value": 150, "unit": "°"}
